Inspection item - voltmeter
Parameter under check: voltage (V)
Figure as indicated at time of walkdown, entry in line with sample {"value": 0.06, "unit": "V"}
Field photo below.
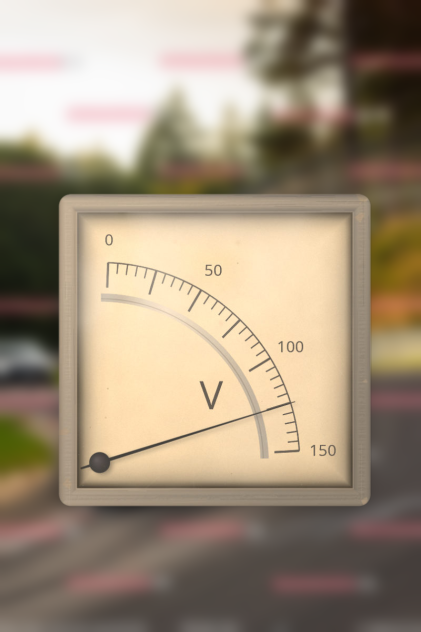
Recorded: {"value": 125, "unit": "V"}
